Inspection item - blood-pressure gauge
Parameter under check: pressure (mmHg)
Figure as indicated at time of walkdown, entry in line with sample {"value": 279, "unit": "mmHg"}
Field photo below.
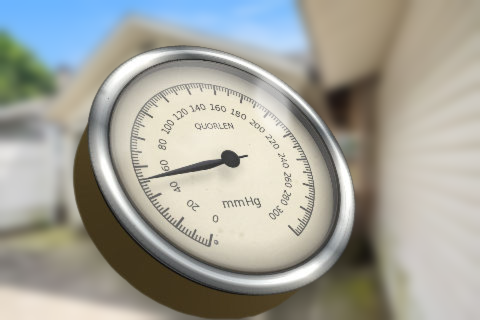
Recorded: {"value": 50, "unit": "mmHg"}
